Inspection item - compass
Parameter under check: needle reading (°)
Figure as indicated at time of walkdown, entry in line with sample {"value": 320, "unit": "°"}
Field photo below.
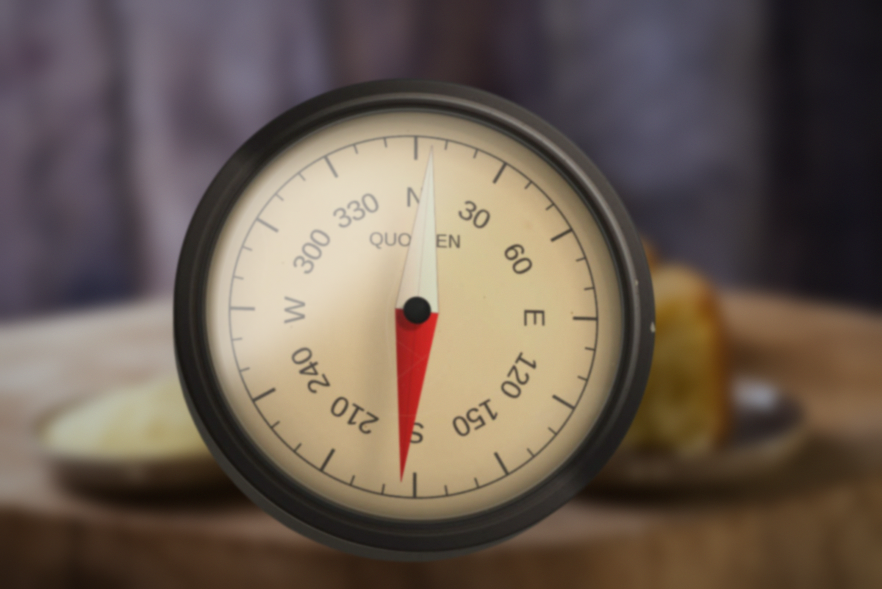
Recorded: {"value": 185, "unit": "°"}
